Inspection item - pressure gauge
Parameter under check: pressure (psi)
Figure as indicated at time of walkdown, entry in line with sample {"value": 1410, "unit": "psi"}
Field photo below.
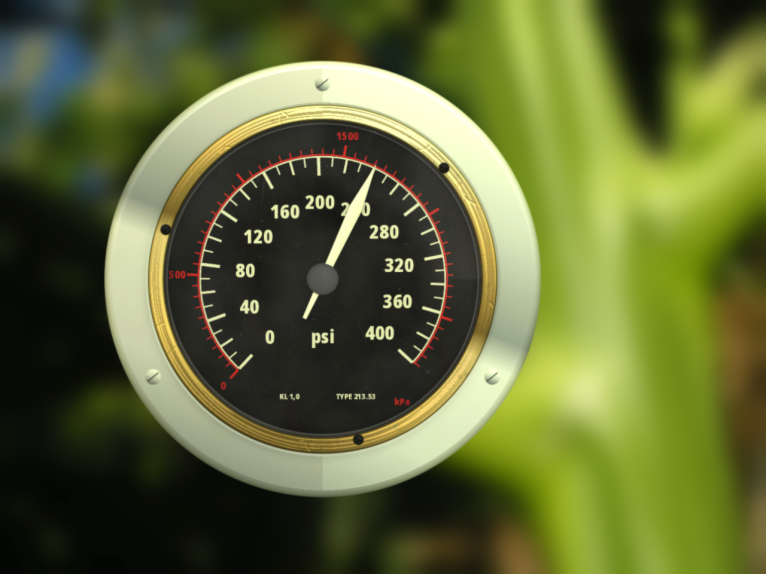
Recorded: {"value": 240, "unit": "psi"}
